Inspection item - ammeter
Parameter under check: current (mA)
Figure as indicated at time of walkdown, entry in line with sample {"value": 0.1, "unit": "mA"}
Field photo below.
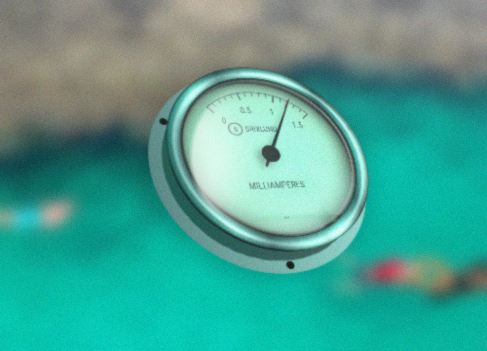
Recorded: {"value": 1.2, "unit": "mA"}
